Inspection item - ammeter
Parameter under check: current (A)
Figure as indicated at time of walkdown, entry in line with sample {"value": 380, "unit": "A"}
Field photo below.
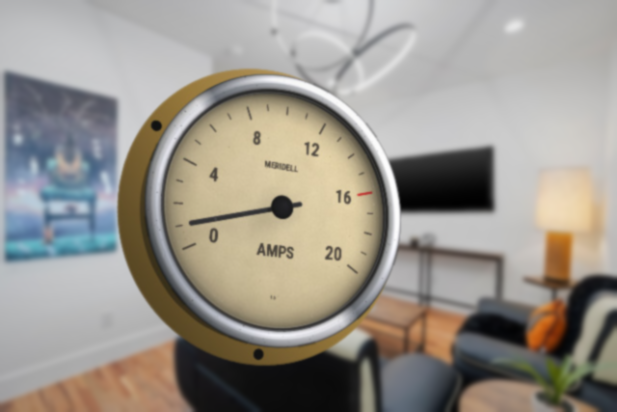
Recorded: {"value": 1, "unit": "A"}
